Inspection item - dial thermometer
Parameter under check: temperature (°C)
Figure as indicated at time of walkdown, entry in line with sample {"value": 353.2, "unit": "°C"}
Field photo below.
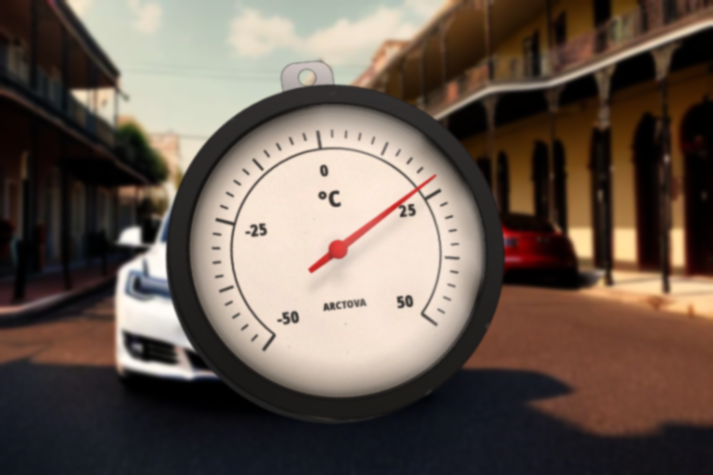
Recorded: {"value": 22.5, "unit": "°C"}
